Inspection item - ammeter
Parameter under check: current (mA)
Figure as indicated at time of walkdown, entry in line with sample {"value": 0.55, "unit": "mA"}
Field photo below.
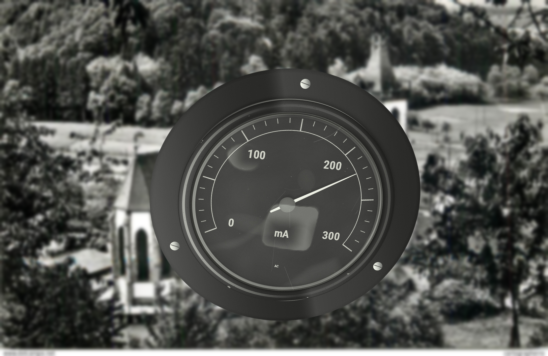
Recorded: {"value": 220, "unit": "mA"}
